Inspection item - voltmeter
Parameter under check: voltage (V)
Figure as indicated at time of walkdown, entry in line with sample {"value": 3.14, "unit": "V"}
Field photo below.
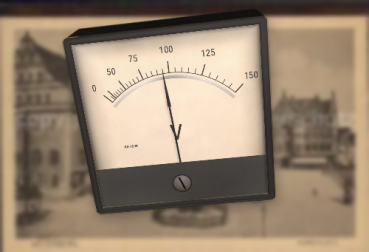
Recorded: {"value": 95, "unit": "V"}
